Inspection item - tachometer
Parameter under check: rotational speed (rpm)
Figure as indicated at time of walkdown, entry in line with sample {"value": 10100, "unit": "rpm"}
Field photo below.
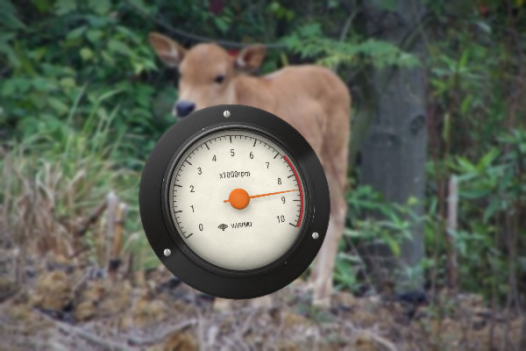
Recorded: {"value": 8600, "unit": "rpm"}
